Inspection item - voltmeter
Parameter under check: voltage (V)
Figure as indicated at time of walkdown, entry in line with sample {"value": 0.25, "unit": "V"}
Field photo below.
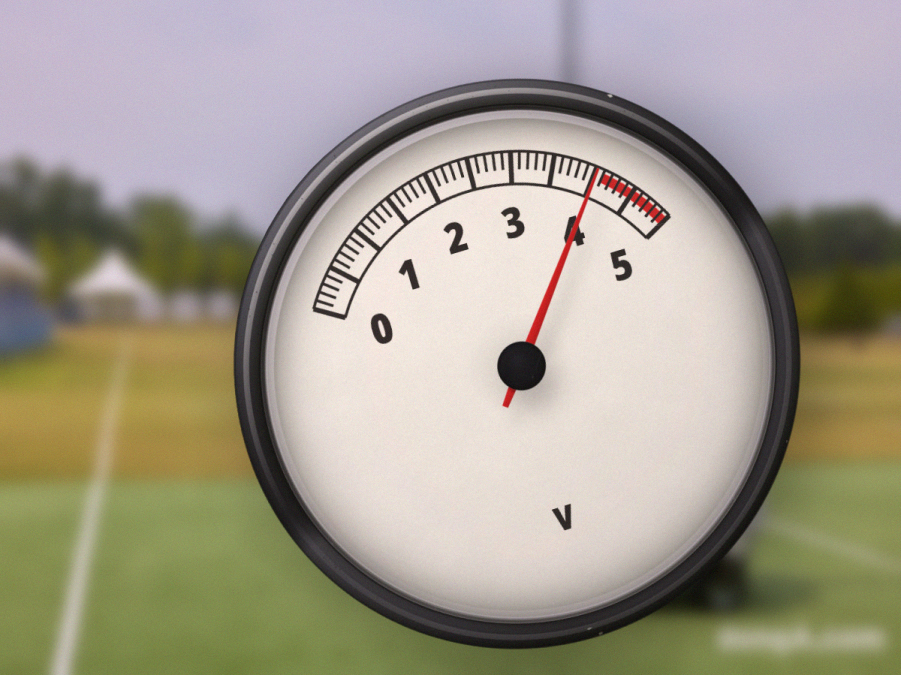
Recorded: {"value": 4, "unit": "V"}
